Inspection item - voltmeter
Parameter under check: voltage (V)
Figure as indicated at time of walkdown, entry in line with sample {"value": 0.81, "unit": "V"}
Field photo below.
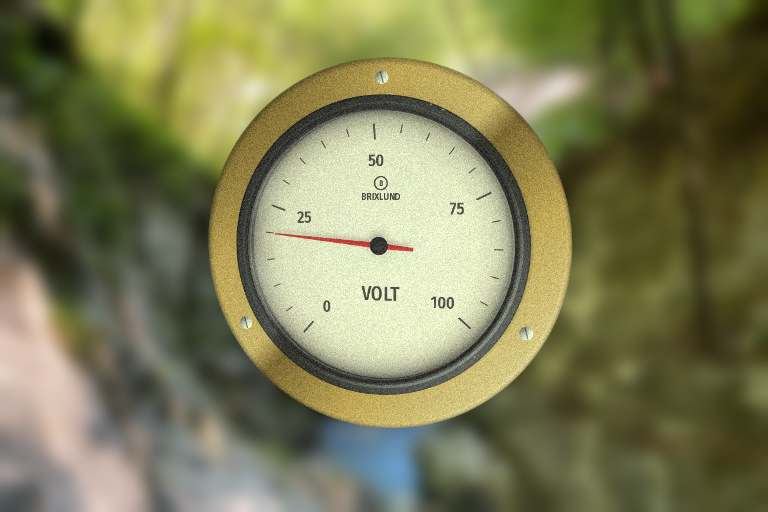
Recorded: {"value": 20, "unit": "V"}
